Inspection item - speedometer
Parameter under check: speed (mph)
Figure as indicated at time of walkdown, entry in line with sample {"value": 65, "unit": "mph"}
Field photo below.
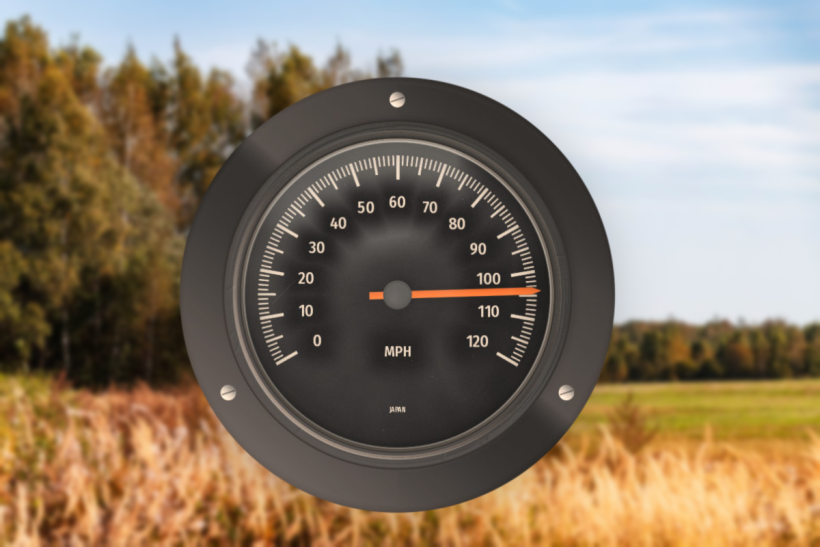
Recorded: {"value": 104, "unit": "mph"}
